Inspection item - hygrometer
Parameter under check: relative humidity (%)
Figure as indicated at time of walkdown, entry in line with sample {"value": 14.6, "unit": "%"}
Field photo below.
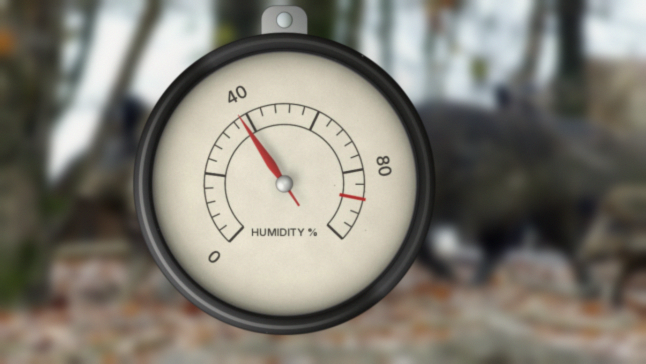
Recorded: {"value": 38, "unit": "%"}
